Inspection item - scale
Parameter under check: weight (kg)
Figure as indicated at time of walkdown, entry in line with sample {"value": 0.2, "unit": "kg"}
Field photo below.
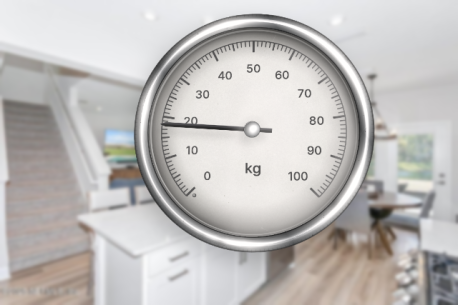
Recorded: {"value": 18, "unit": "kg"}
